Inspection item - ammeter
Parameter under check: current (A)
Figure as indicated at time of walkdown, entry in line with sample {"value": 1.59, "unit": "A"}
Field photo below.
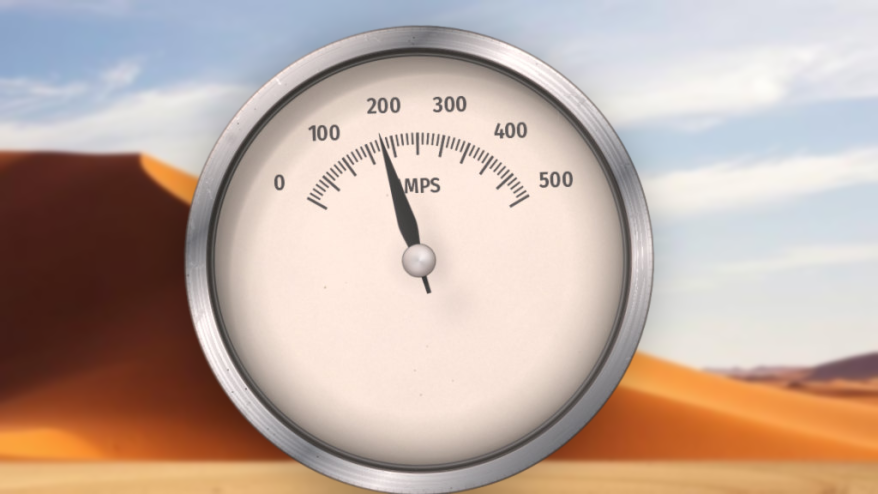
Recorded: {"value": 180, "unit": "A"}
